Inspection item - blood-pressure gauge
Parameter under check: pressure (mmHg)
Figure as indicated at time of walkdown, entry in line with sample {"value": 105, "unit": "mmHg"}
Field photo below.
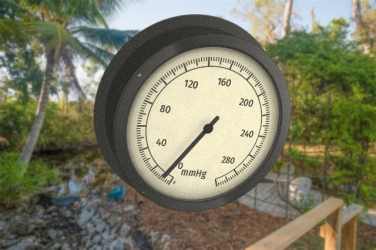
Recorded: {"value": 10, "unit": "mmHg"}
